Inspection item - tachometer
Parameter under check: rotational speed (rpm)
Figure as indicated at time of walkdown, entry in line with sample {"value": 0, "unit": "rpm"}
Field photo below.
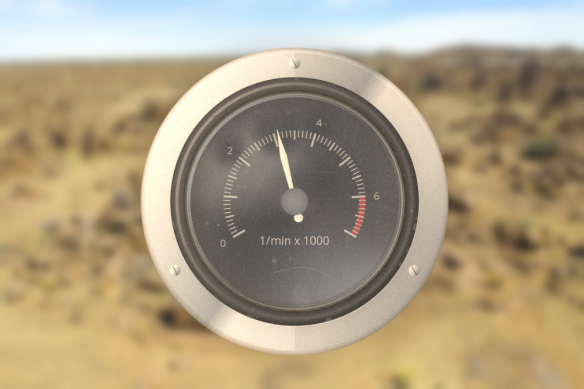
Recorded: {"value": 3100, "unit": "rpm"}
